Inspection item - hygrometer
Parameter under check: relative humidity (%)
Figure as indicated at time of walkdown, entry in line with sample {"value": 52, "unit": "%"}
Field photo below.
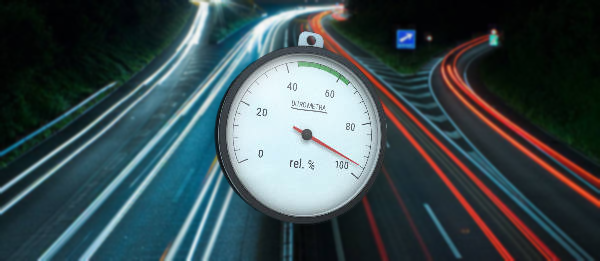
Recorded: {"value": 96, "unit": "%"}
